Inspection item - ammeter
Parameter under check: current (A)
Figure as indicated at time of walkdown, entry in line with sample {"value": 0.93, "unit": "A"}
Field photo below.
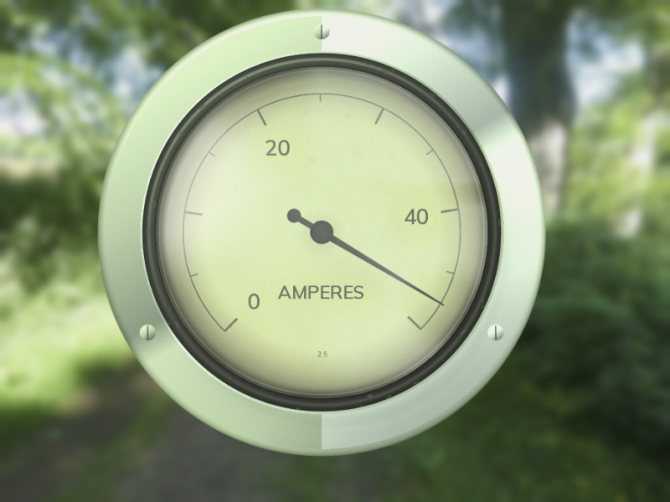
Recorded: {"value": 47.5, "unit": "A"}
